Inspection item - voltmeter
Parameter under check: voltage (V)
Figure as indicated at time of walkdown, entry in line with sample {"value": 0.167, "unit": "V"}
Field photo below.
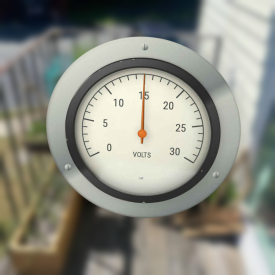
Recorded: {"value": 15, "unit": "V"}
